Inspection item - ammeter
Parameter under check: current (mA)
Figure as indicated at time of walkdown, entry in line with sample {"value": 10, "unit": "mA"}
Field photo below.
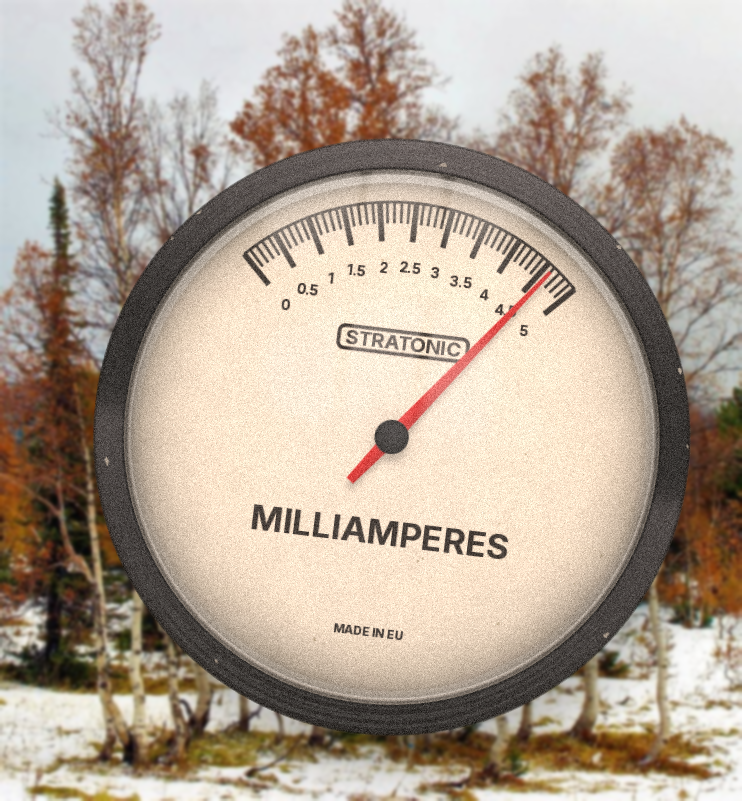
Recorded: {"value": 4.6, "unit": "mA"}
